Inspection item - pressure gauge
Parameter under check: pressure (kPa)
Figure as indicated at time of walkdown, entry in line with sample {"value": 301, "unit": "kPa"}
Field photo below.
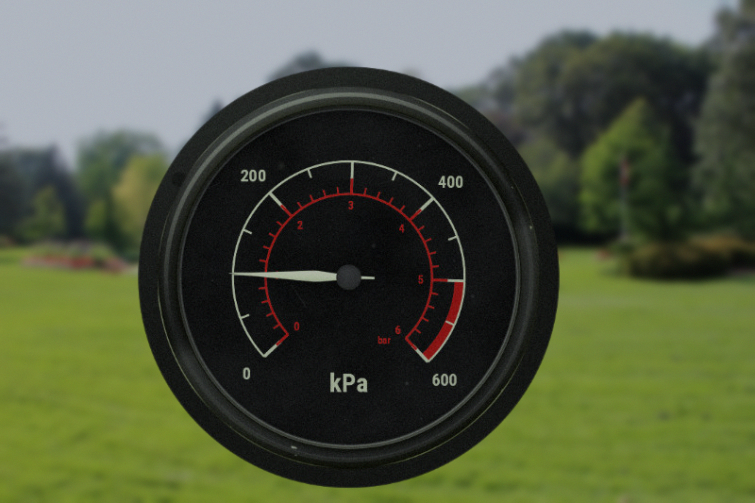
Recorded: {"value": 100, "unit": "kPa"}
